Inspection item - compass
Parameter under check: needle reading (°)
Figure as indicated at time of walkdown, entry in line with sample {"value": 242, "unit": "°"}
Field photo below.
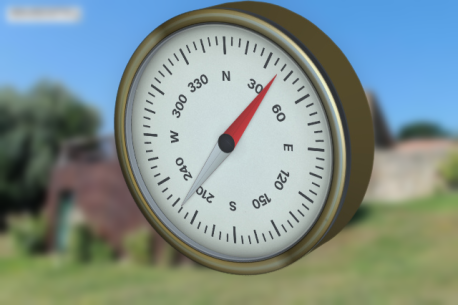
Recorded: {"value": 40, "unit": "°"}
